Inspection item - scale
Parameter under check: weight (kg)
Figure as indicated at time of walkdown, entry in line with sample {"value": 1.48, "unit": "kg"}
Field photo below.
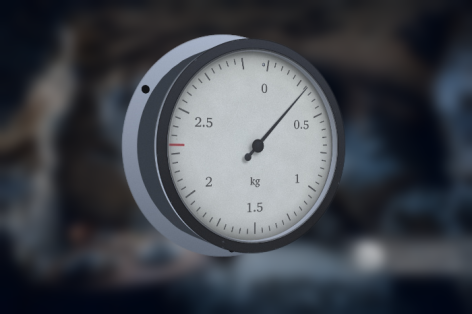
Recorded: {"value": 0.3, "unit": "kg"}
